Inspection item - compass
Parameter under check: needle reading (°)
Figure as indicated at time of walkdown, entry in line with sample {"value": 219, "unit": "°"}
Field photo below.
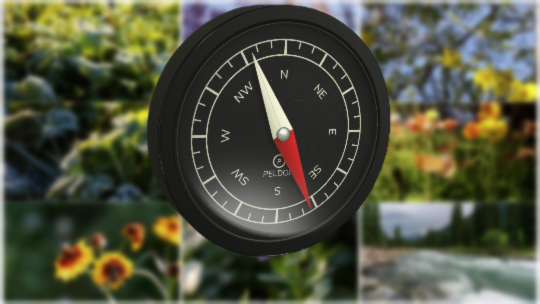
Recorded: {"value": 155, "unit": "°"}
